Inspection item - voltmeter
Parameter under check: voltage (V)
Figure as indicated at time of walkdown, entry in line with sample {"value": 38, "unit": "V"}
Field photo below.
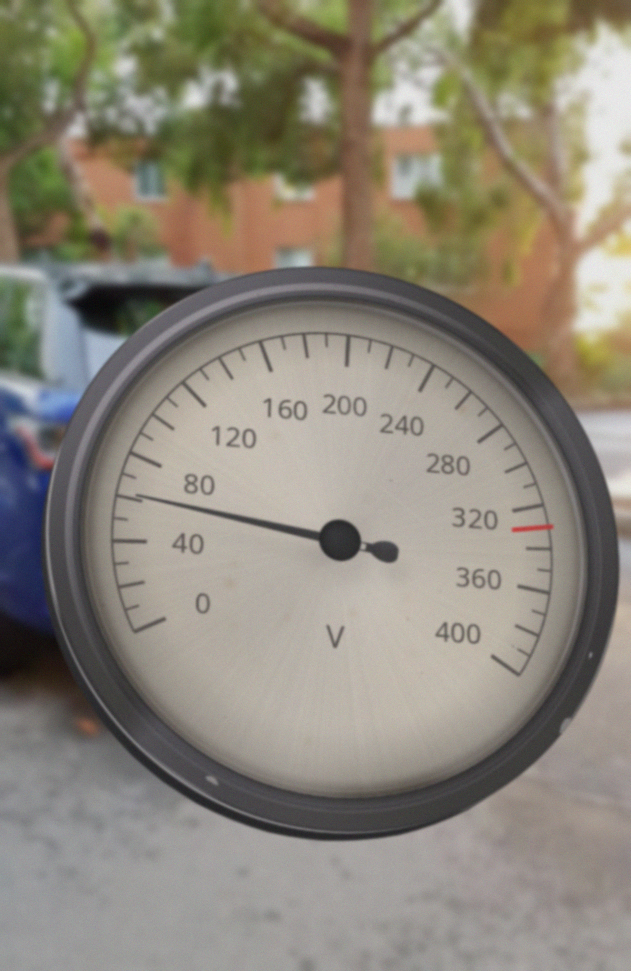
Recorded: {"value": 60, "unit": "V"}
